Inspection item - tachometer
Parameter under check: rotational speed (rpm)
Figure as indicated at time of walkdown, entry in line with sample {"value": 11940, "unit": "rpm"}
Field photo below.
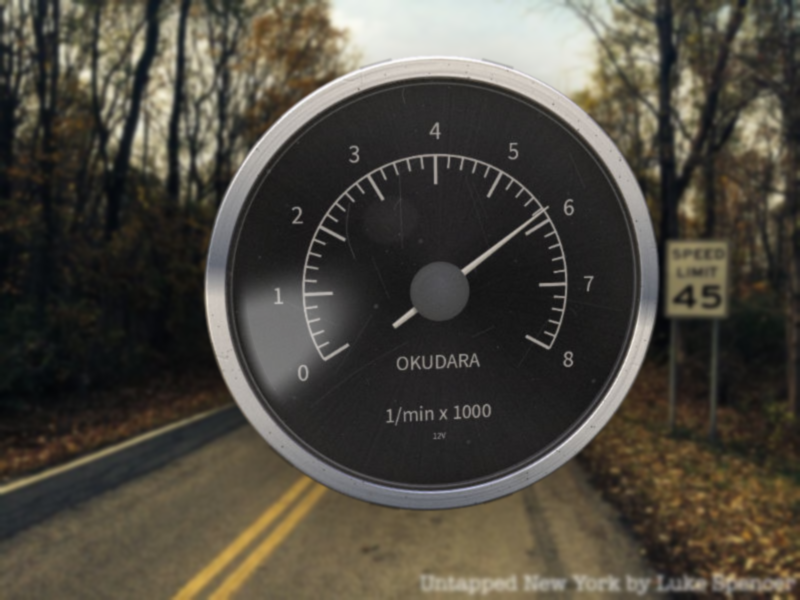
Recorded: {"value": 5800, "unit": "rpm"}
